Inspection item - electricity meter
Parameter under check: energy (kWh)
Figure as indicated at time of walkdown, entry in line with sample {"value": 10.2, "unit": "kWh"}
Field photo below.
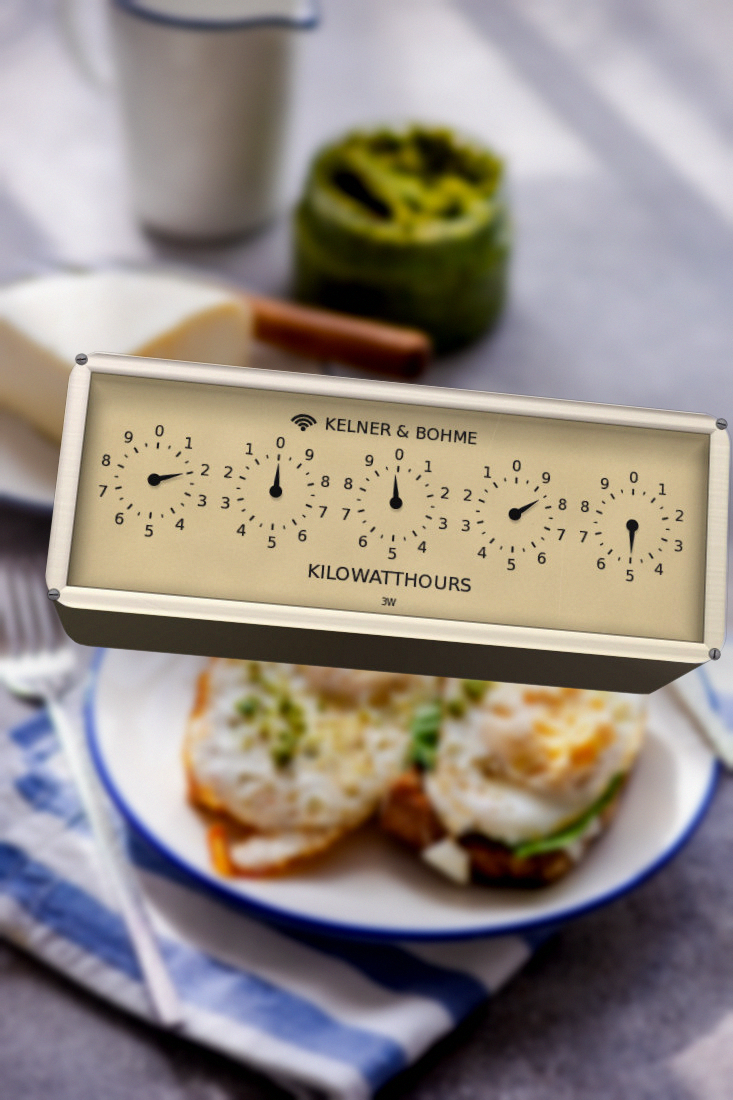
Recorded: {"value": 19985, "unit": "kWh"}
